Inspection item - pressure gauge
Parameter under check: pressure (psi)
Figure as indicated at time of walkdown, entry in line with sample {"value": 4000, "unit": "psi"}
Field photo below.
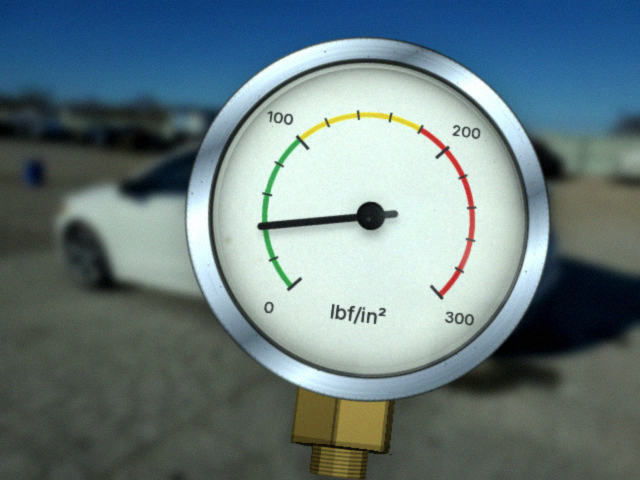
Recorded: {"value": 40, "unit": "psi"}
